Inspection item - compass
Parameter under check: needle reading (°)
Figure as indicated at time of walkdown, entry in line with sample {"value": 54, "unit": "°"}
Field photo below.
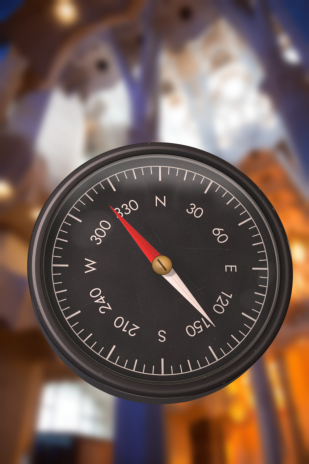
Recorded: {"value": 320, "unit": "°"}
